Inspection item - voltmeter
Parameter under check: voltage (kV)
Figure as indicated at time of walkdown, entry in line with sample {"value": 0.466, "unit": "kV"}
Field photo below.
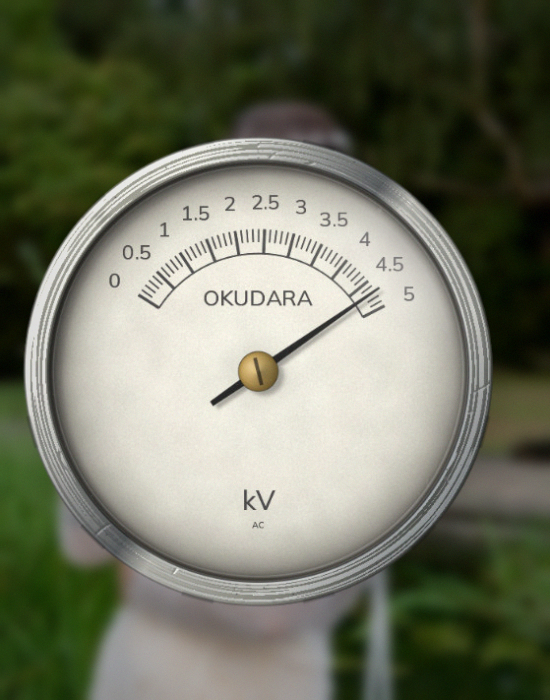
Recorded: {"value": 4.7, "unit": "kV"}
